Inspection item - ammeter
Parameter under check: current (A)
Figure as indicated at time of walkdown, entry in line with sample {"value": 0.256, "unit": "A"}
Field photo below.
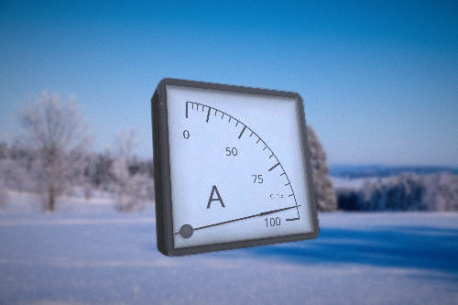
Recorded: {"value": 95, "unit": "A"}
